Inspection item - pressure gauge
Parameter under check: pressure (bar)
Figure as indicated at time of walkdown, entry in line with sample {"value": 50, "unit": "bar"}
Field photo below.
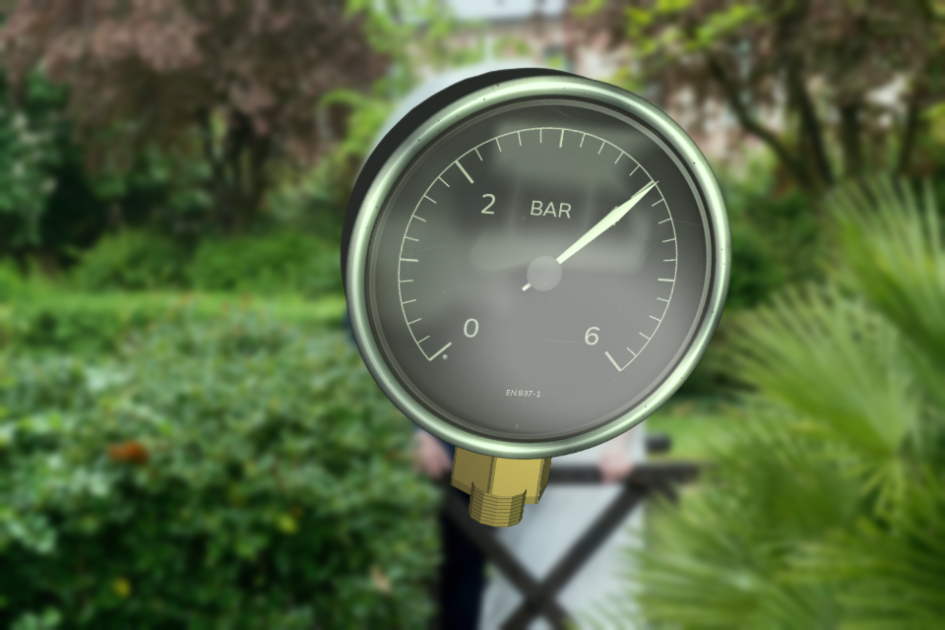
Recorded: {"value": 4, "unit": "bar"}
